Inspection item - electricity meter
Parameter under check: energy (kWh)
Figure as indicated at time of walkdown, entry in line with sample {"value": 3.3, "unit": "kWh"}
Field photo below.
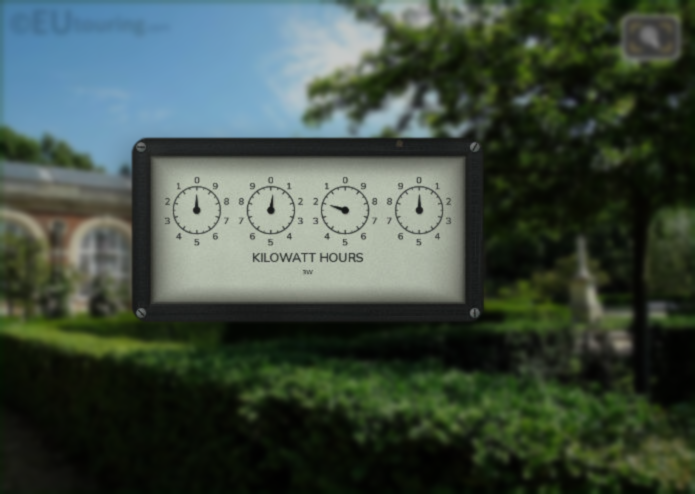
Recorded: {"value": 20, "unit": "kWh"}
